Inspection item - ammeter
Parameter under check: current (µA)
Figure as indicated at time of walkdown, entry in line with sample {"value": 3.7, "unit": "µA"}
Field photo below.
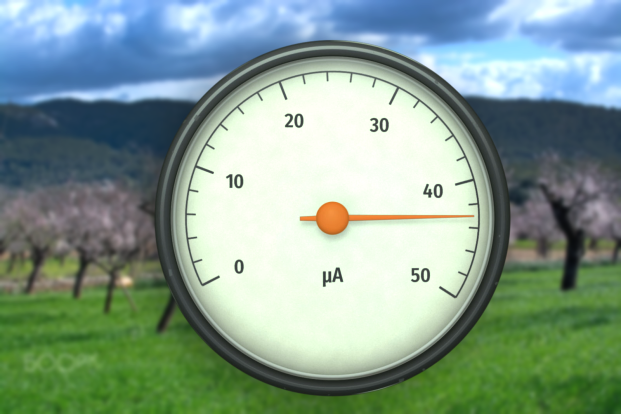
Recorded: {"value": 43, "unit": "µA"}
